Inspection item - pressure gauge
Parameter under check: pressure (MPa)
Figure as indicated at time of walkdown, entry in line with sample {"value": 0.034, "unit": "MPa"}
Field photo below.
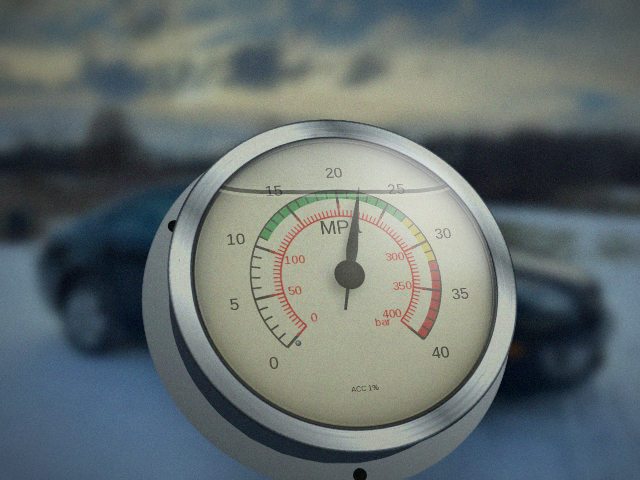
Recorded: {"value": 22, "unit": "MPa"}
